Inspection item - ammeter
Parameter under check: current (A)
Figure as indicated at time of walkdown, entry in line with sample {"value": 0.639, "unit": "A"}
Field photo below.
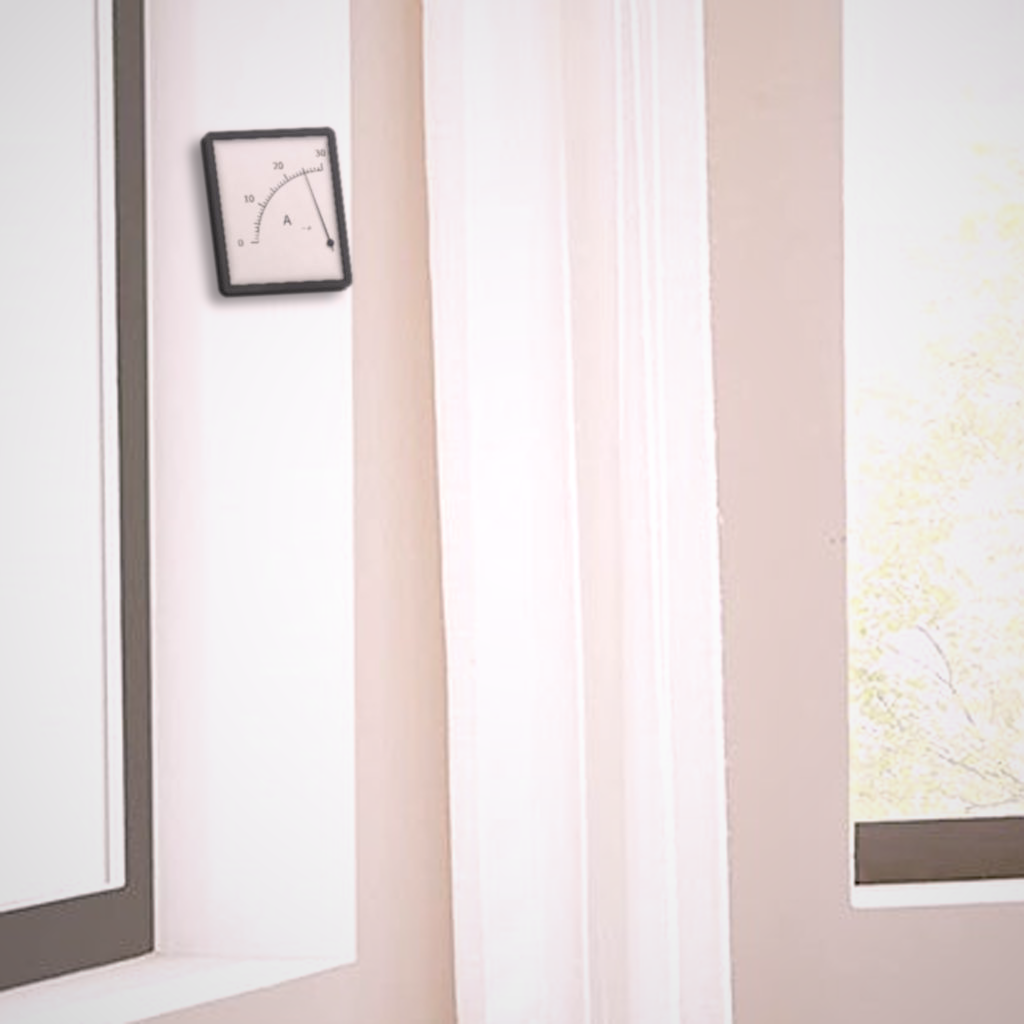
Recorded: {"value": 25, "unit": "A"}
